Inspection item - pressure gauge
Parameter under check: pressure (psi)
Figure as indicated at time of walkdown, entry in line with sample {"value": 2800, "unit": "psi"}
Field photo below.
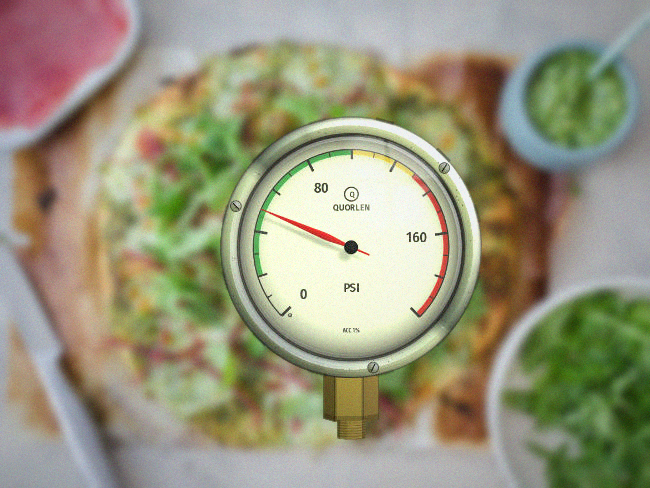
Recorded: {"value": 50, "unit": "psi"}
